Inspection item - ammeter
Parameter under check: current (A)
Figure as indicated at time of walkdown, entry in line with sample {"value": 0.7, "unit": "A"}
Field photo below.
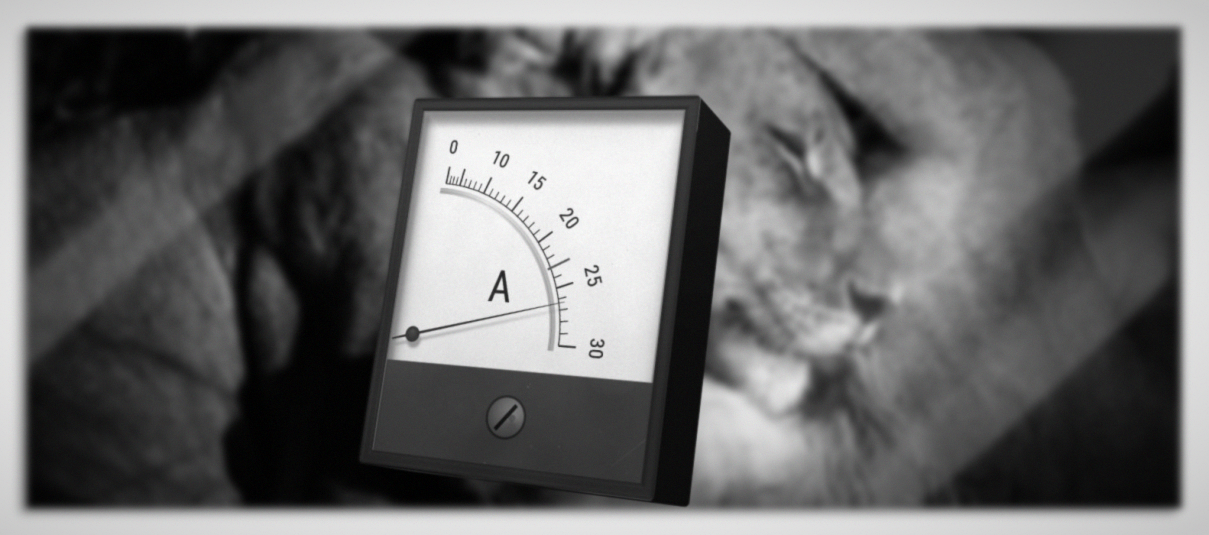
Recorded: {"value": 26.5, "unit": "A"}
